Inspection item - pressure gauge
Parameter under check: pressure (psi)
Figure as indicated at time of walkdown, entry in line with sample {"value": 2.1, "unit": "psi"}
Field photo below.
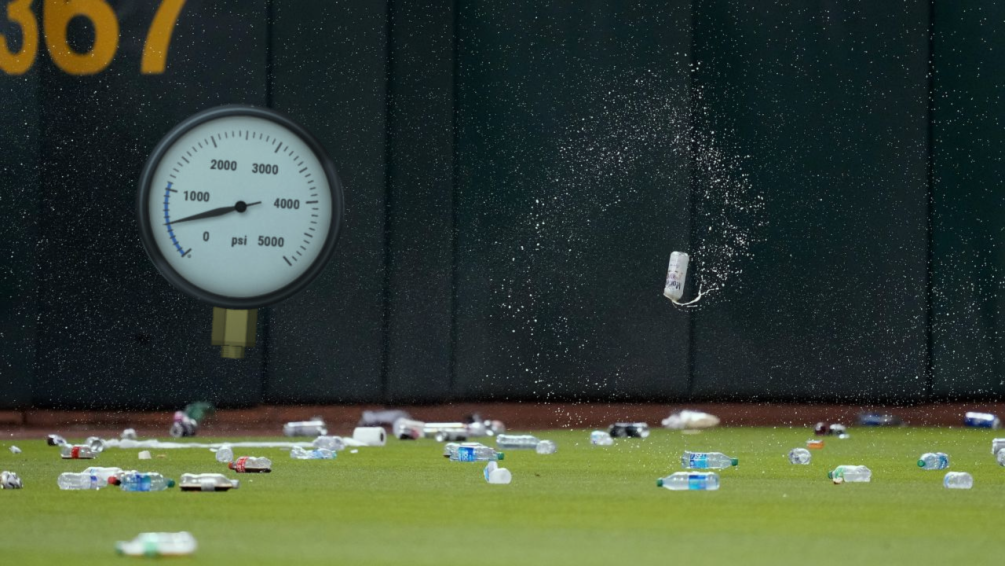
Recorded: {"value": 500, "unit": "psi"}
